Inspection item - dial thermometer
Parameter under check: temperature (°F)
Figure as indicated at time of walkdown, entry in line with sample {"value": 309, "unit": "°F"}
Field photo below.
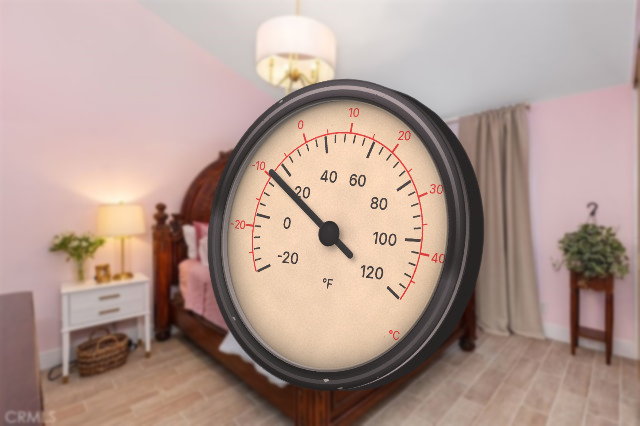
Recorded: {"value": 16, "unit": "°F"}
